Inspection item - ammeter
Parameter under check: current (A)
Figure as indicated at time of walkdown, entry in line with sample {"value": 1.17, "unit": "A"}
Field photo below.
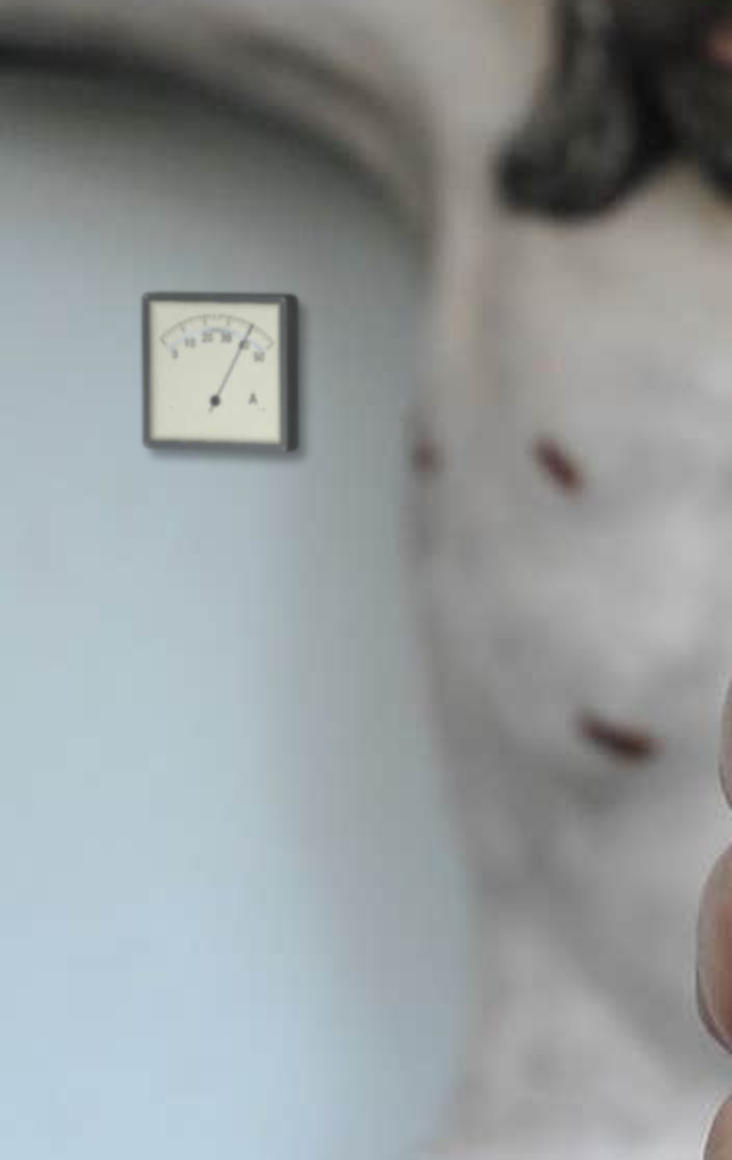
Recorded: {"value": 40, "unit": "A"}
